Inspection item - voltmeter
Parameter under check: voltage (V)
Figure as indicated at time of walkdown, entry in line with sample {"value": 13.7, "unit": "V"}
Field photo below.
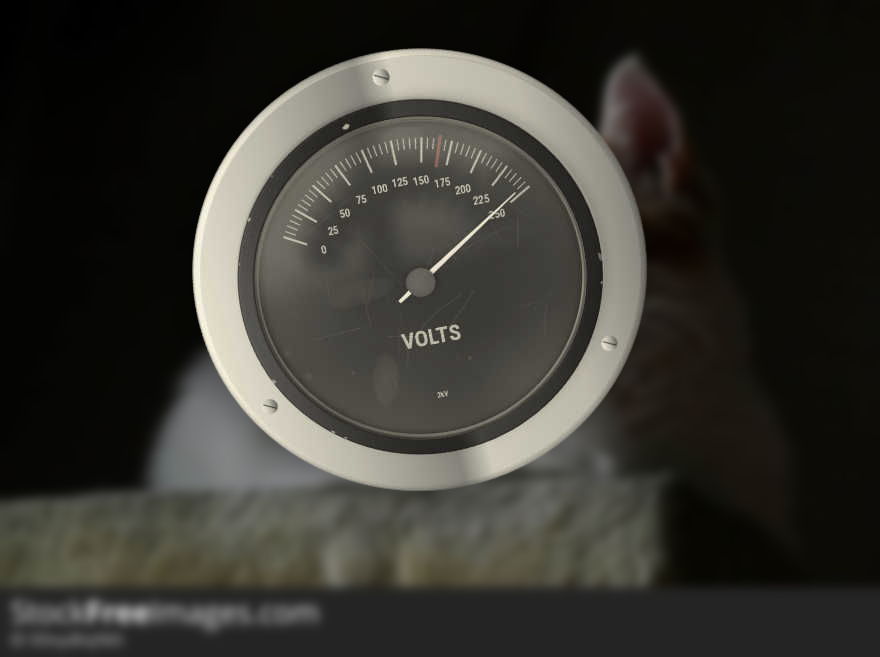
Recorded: {"value": 245, "unit": "V"}
